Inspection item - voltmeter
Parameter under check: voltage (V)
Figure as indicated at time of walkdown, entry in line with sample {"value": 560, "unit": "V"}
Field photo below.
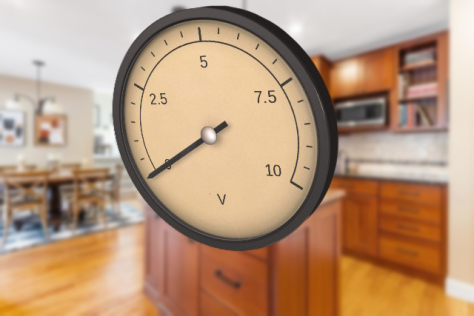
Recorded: {"value": 0, "unit": "V"}
